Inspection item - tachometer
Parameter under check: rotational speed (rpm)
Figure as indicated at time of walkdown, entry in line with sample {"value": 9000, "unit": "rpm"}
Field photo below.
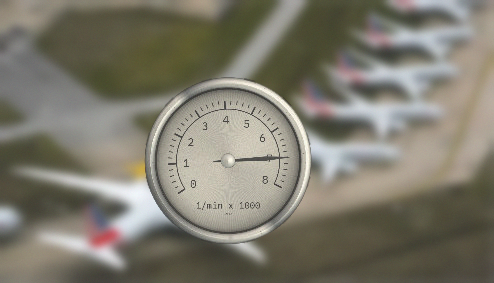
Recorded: {"value": 7000, "unit": "rpm"}
